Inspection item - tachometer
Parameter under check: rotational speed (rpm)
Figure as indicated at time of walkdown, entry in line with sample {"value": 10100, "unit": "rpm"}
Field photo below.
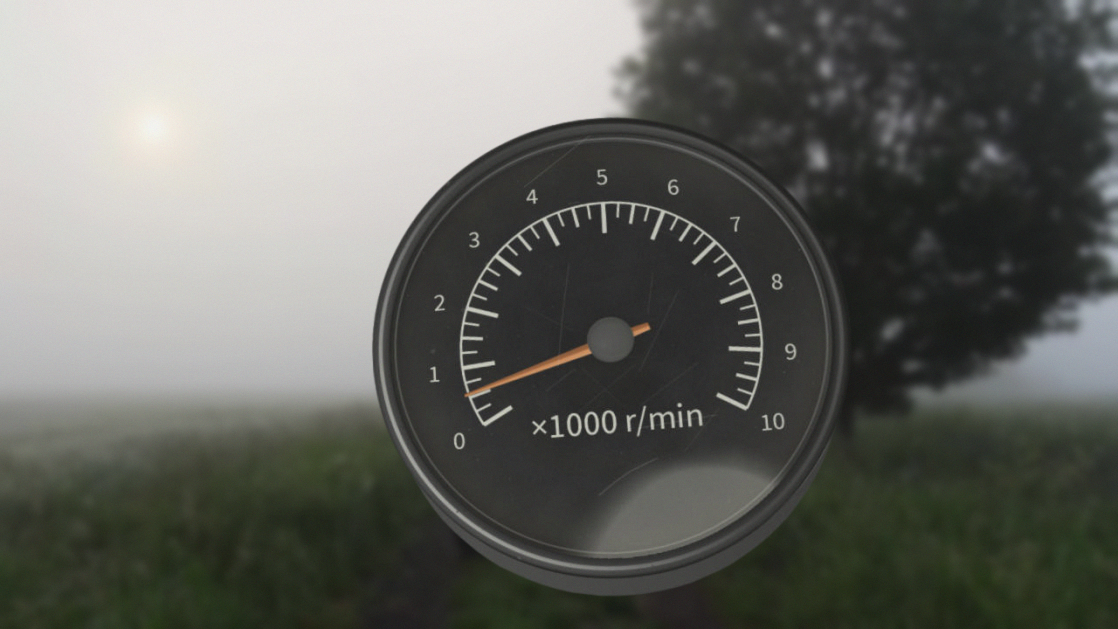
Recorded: {"value": 500, "unit": "rpm"}
